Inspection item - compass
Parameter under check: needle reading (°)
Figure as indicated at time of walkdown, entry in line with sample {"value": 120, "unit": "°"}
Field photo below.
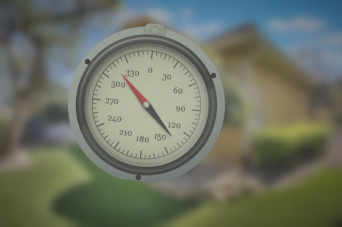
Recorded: {"value": 315, "unit": "°"}
